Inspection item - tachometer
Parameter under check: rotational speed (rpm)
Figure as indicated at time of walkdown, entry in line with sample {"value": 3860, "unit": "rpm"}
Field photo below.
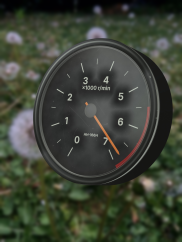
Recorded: {"value": 6750, "unit": "rpm"}
